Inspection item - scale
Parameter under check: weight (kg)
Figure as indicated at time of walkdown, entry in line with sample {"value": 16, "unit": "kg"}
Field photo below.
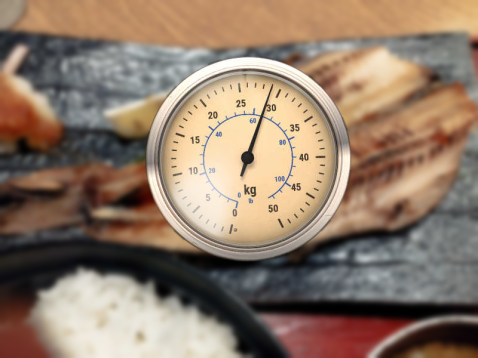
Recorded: {"value": 29, "unit": "kg"}
